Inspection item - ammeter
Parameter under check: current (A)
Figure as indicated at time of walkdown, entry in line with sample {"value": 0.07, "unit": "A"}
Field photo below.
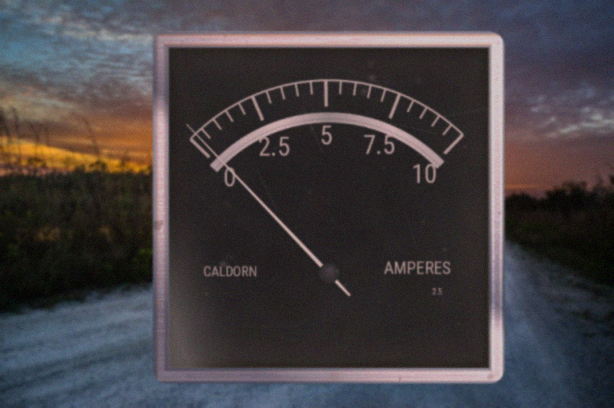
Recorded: {"value": 0.25, "unit": "A"}
